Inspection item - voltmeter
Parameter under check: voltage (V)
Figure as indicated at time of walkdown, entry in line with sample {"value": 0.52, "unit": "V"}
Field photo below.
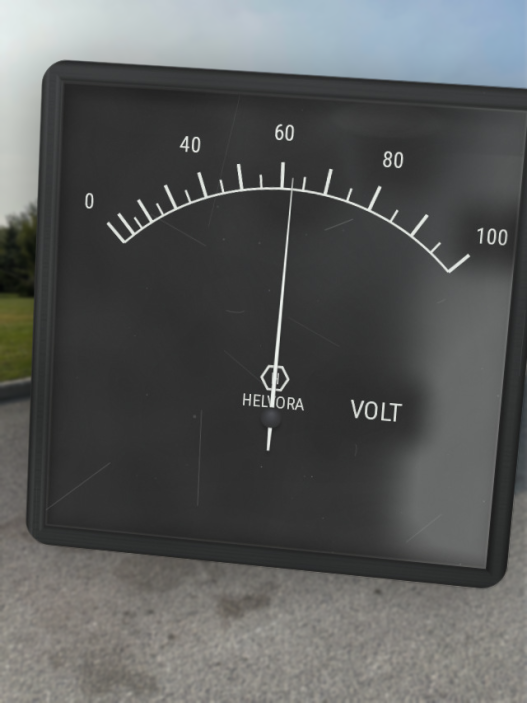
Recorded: {"value": 62.5, "unit": "V"}
